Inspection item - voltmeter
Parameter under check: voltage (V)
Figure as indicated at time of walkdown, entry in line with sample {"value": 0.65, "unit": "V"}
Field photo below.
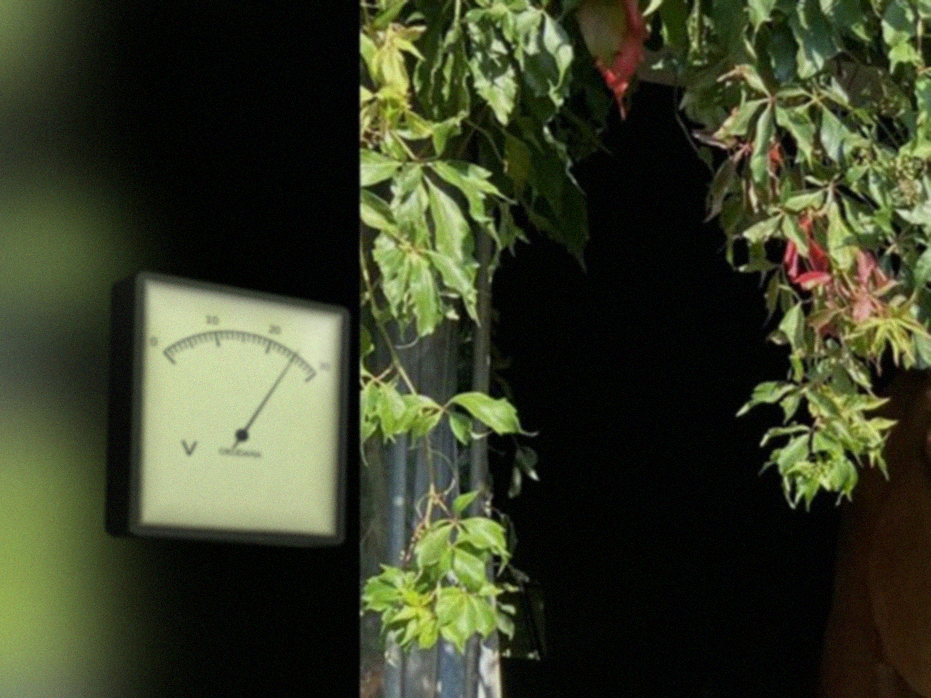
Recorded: {"value": 25, "unit": "V"}
